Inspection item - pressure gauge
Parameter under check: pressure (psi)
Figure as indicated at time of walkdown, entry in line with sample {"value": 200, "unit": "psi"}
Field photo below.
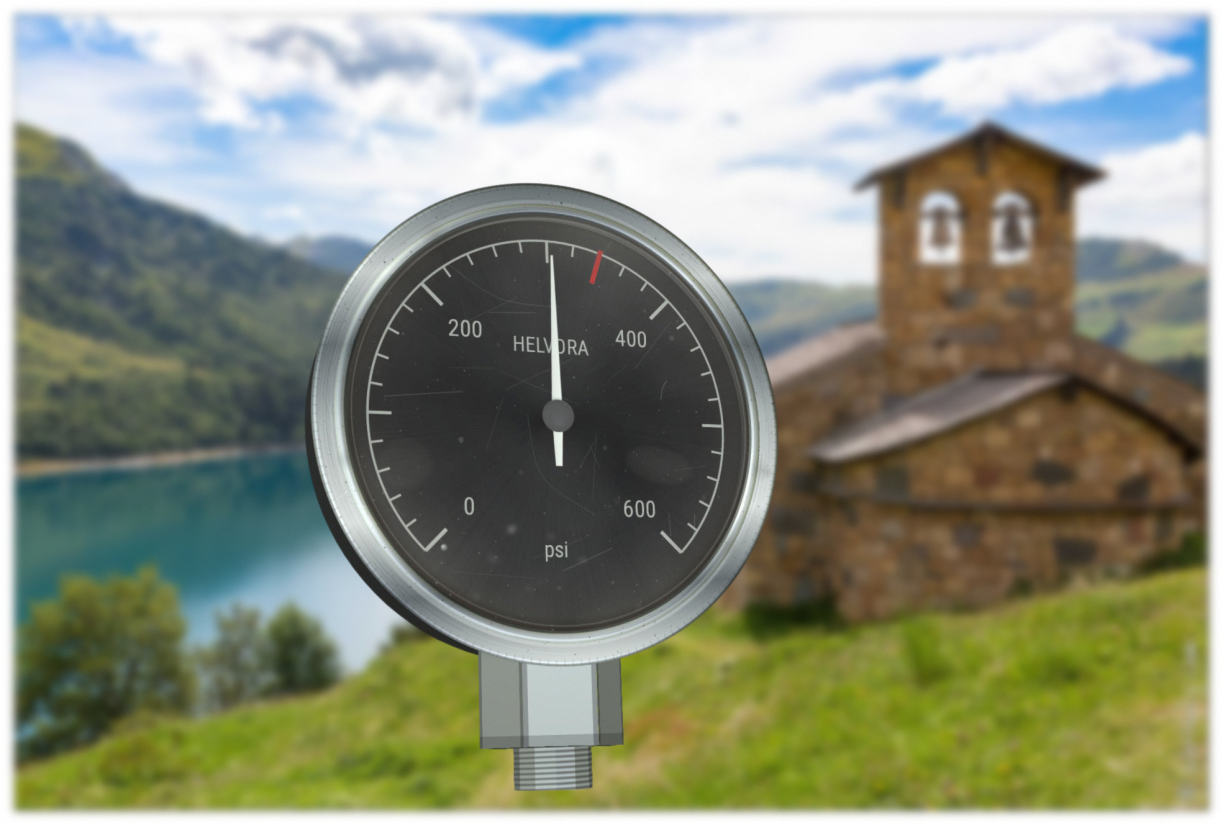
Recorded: {"value": 300, "unit": "psi"}
